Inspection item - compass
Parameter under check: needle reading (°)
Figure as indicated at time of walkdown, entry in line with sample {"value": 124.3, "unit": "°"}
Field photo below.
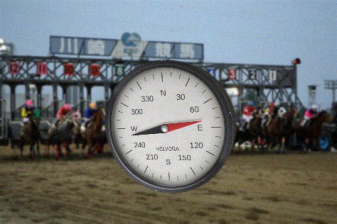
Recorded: {"value": 80, "unit": "°"}
